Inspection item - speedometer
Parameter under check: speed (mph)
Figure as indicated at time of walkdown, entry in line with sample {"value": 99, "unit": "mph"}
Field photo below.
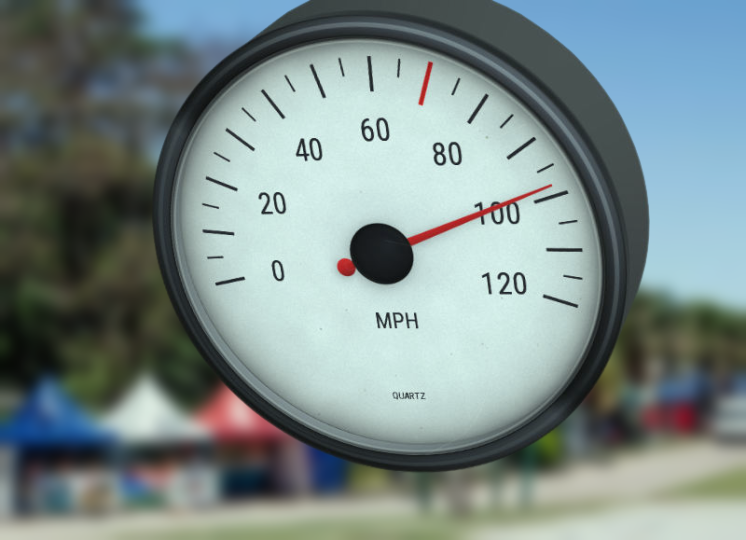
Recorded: {"value": 97.5, "unit": "mph"}
